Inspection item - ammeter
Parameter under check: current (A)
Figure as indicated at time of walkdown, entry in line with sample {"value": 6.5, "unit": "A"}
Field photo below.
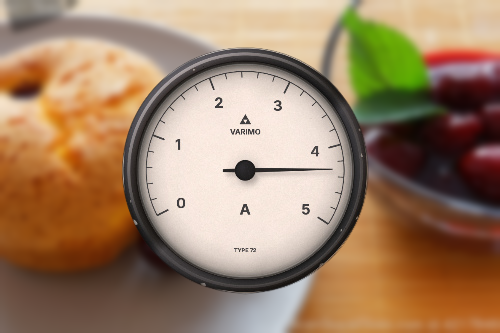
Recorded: {"value": 4.3, "unit": "A"}
